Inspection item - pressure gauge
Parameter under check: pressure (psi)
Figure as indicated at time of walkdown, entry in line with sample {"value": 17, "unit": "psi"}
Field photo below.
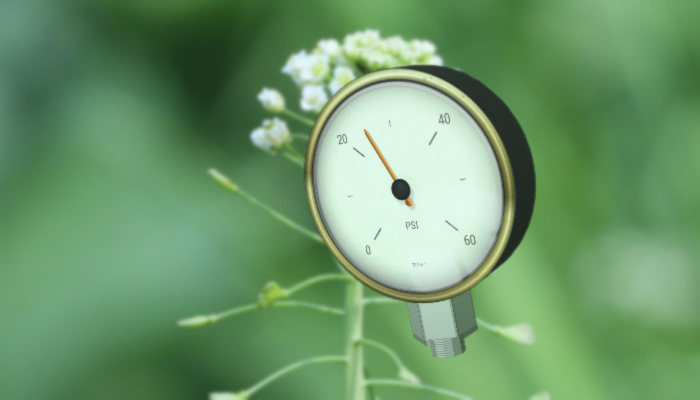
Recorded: {"value": 25, "unit": "psi"}
